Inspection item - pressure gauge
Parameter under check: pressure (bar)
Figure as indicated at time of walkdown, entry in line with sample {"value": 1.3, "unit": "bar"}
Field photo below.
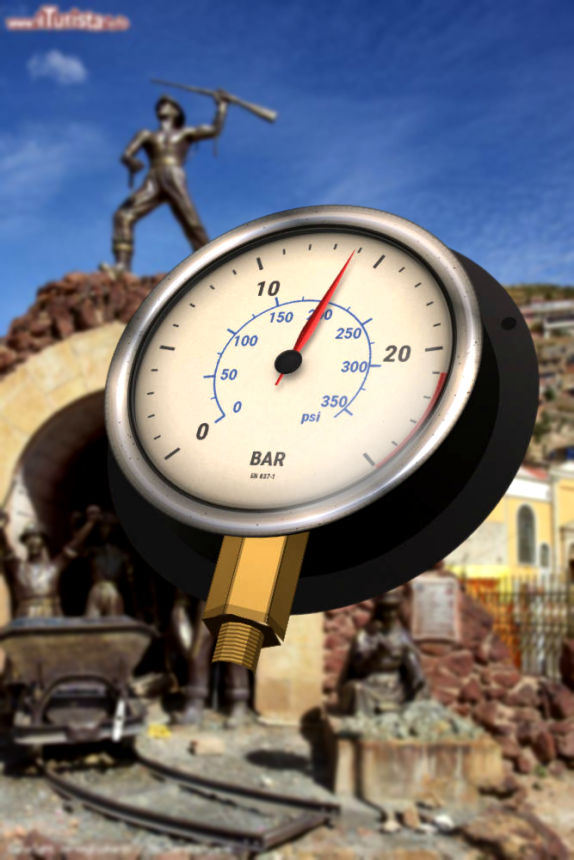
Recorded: {"value": 14, "unit": "bar"}
